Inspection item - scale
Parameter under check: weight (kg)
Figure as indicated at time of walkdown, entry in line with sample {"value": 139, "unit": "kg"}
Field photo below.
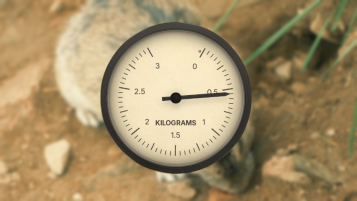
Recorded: {"value": 0.55, "unit": "kg"}
